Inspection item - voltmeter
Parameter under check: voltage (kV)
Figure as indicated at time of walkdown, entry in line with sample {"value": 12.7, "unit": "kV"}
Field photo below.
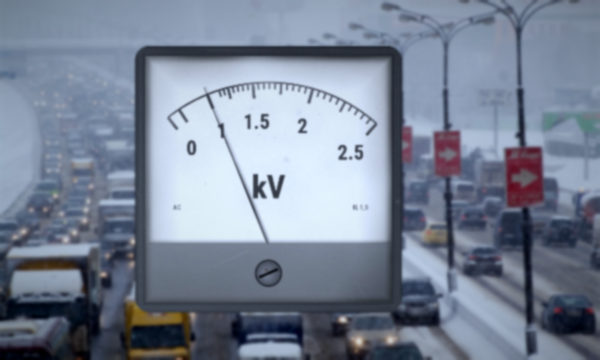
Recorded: {"value": 1, "unit": "kV"}
